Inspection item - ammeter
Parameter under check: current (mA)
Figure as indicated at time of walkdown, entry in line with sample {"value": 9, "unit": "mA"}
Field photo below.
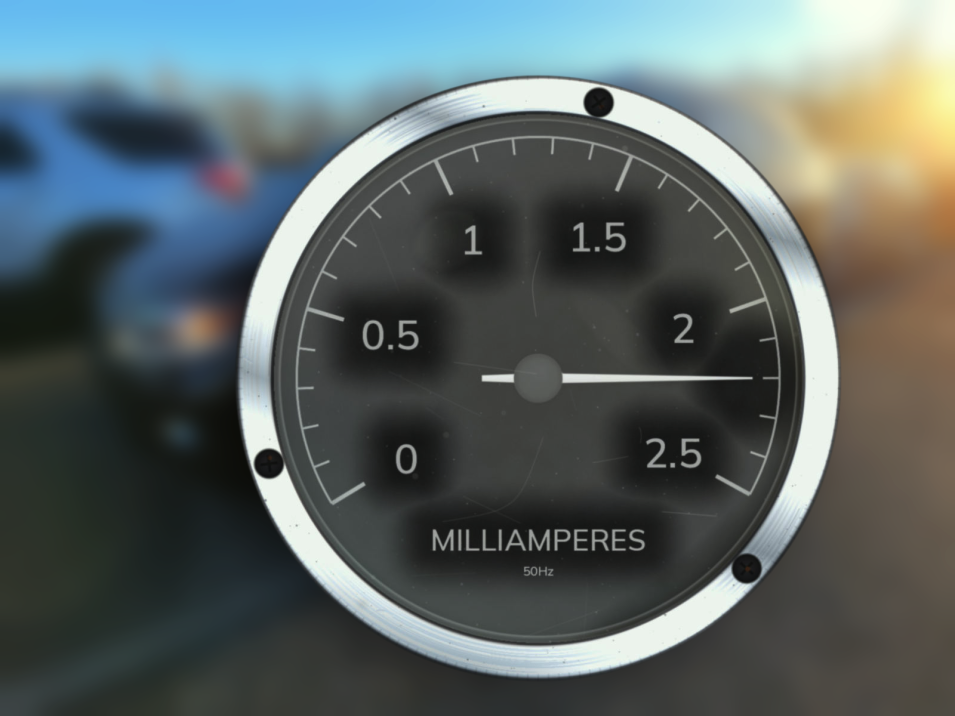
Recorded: {"value": 2.2, "unit": "mA"}
